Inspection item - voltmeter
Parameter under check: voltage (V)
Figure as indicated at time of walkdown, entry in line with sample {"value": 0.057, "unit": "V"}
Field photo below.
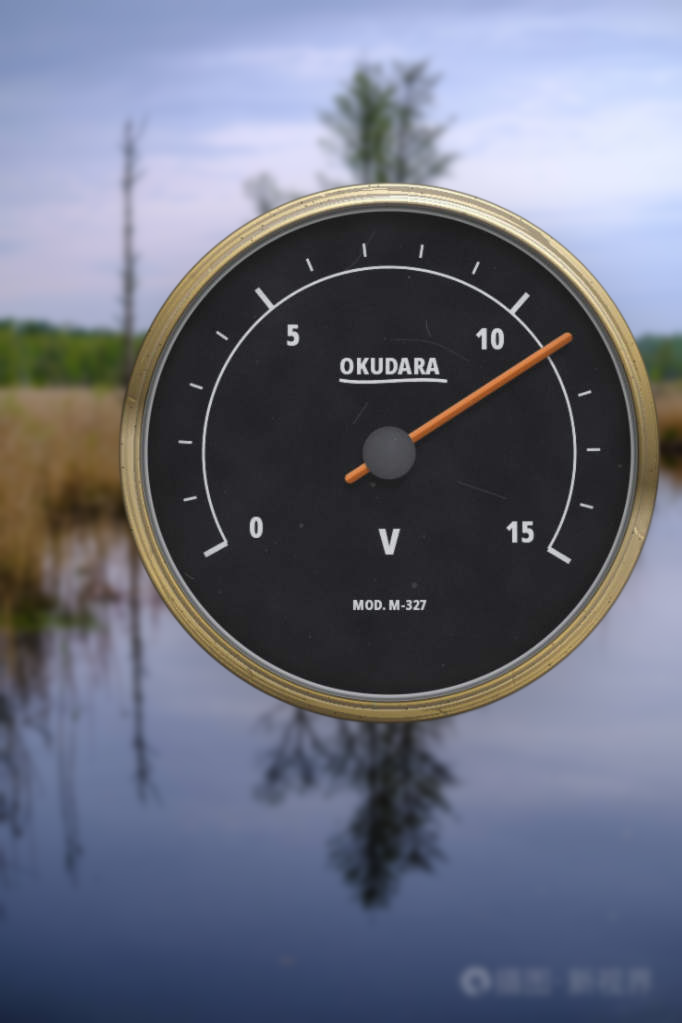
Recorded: {"value": 11, "unit": "V"}
